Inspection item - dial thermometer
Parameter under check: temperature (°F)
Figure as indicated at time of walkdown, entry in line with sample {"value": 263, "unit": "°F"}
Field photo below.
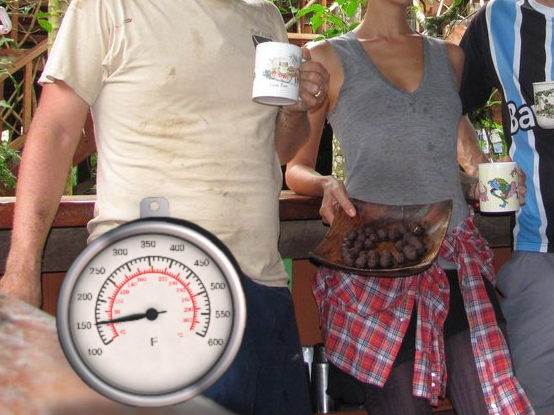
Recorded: {"value": 150, "unit": "°F"}
